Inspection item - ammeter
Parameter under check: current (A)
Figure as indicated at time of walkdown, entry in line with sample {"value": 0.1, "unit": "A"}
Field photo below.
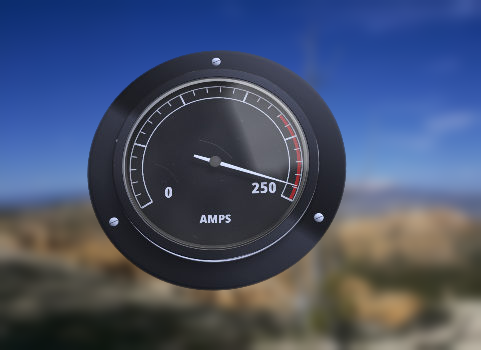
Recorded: {"value": 240, "unit": "A"}
